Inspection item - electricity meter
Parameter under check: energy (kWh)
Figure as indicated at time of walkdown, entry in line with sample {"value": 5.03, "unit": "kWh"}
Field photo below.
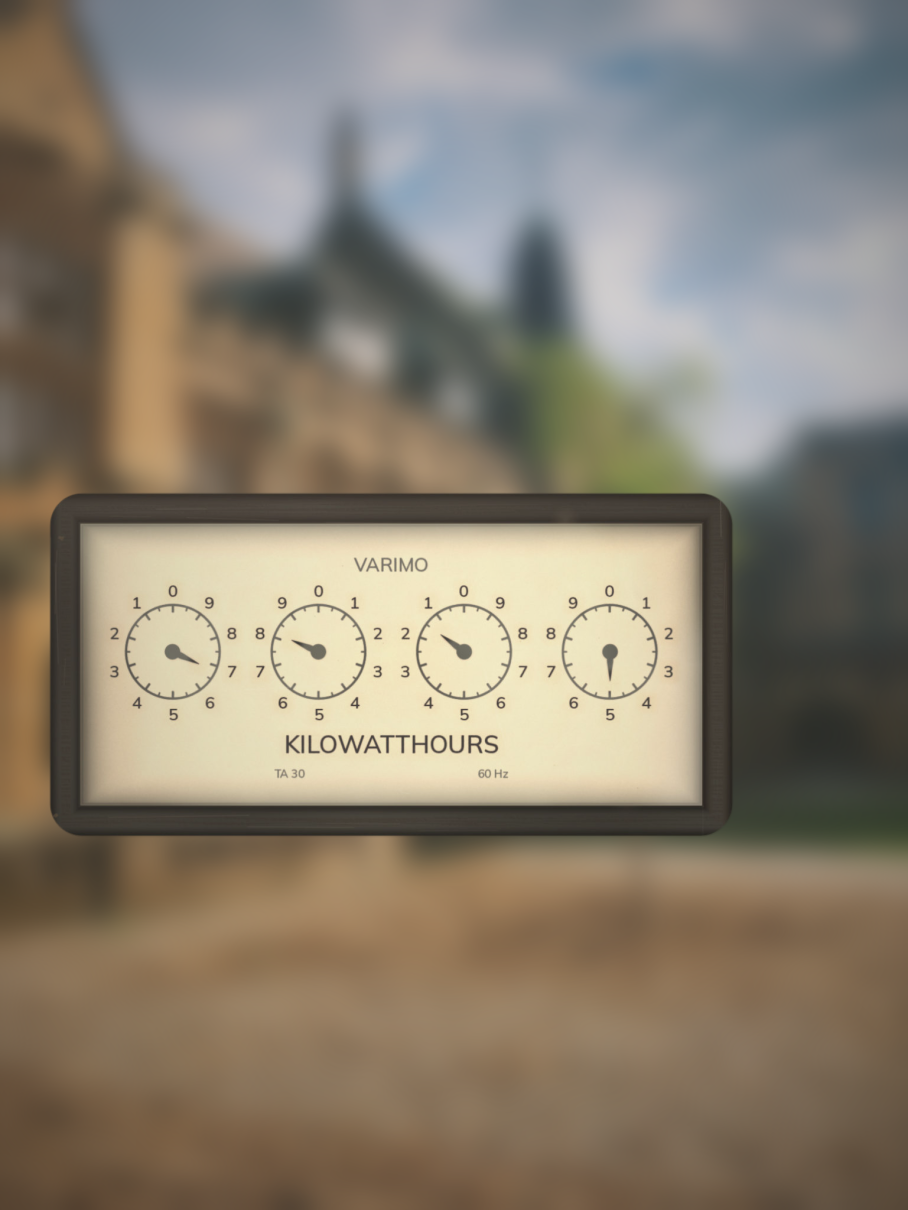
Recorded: {"value": 6815, "unit": "kWh"}
